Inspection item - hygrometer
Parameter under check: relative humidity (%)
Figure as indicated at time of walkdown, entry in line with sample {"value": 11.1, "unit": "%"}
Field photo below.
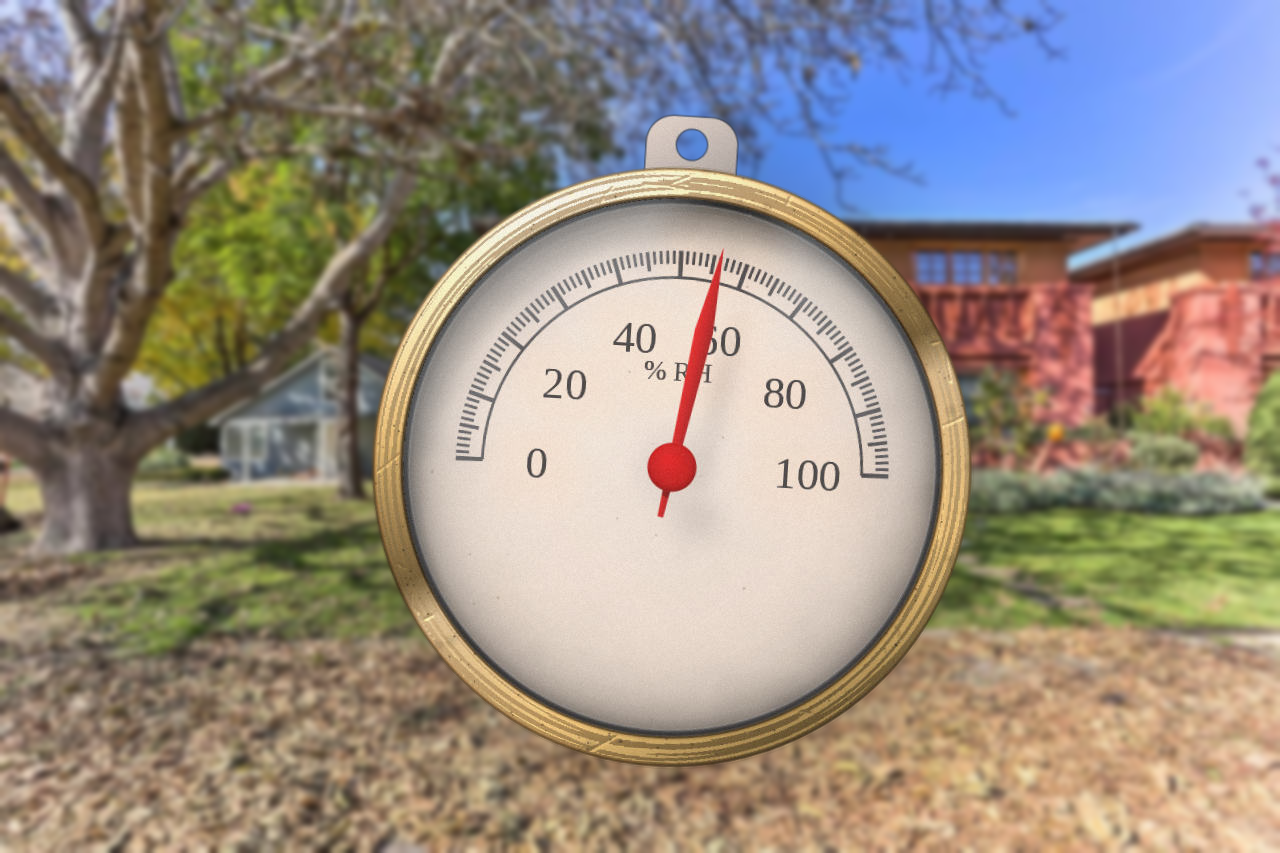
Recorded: {"value": 56, "unit": "%"}
